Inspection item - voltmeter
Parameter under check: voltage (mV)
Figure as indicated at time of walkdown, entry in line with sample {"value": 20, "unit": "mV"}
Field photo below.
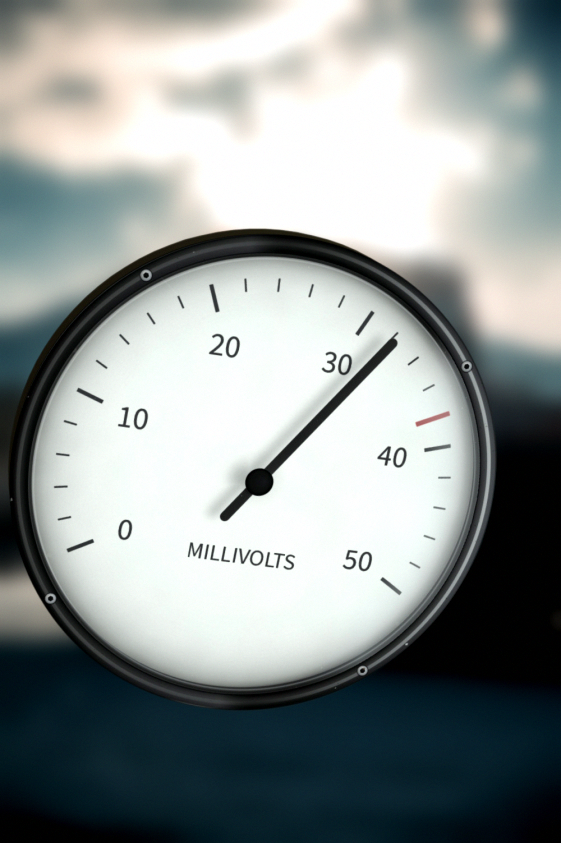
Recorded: {"value": 32, "unit": "mV"}
